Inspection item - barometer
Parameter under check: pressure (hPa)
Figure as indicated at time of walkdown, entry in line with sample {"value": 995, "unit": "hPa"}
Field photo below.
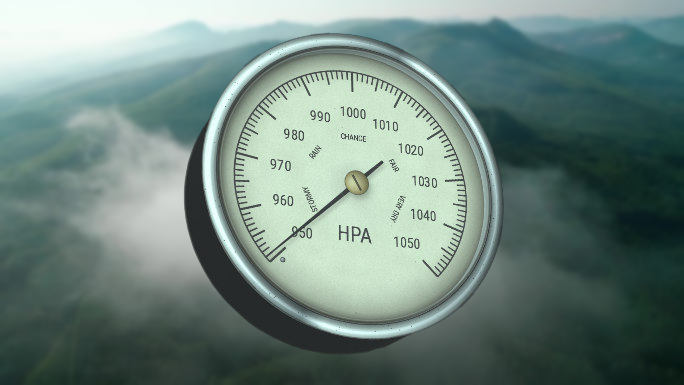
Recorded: {"value": 951, "unit": "hPa"}
